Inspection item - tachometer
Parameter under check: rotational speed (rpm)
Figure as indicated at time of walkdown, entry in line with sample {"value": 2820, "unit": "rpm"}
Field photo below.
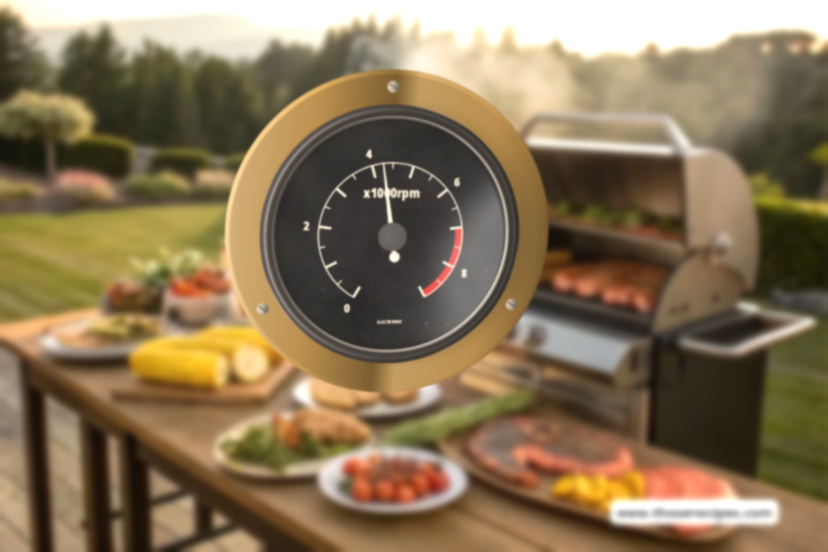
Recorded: {"value": 4250, "unit": "rpm"}
